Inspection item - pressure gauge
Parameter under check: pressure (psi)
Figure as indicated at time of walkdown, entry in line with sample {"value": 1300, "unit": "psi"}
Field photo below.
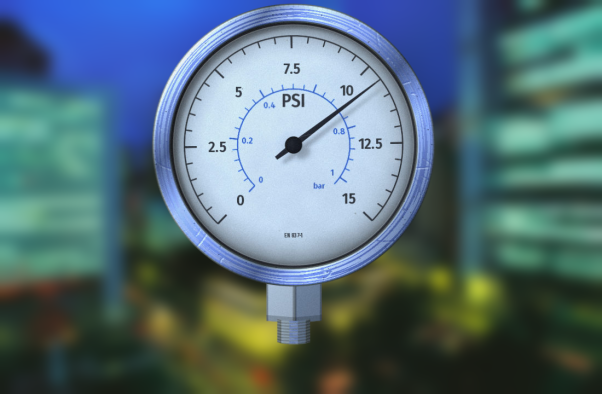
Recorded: {"value": 10.5, "unit": "psi"}
